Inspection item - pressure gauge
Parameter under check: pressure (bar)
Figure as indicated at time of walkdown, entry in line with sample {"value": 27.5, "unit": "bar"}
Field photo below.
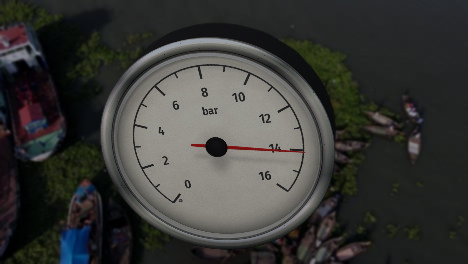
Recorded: {"value": 14, "unit": "bar"}
